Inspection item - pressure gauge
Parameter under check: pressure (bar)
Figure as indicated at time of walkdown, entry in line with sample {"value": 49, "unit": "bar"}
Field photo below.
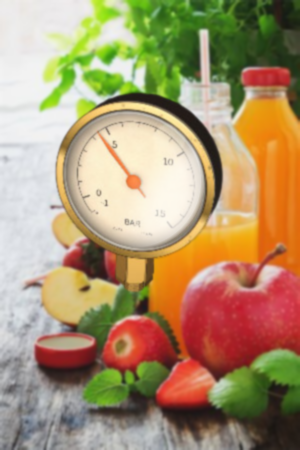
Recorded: {"value": 4.5, "unit": "bar"}
